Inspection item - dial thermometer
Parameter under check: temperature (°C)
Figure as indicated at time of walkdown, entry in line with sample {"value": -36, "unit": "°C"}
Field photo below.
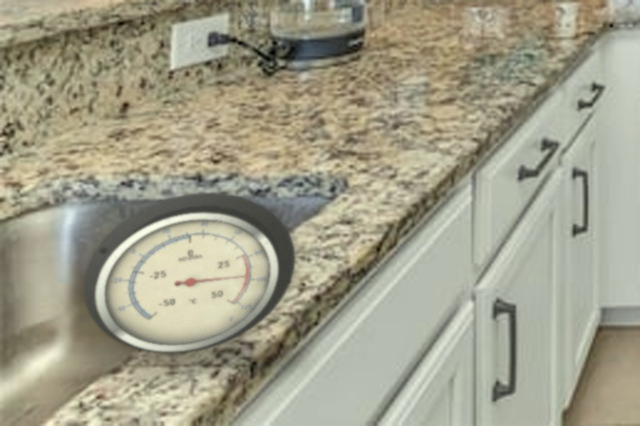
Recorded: {"value": 35, "unit": "°C"}
